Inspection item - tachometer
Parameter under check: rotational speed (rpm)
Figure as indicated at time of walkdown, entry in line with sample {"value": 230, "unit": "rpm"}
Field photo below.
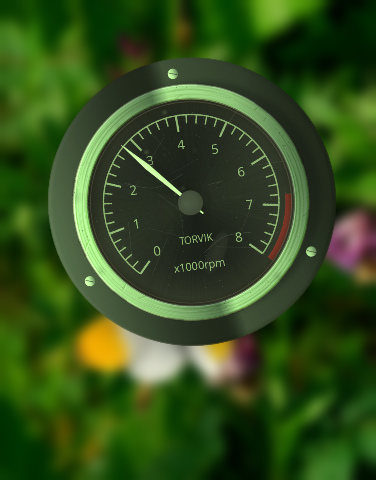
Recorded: {"value": 2800, "unit": "rpm"}
